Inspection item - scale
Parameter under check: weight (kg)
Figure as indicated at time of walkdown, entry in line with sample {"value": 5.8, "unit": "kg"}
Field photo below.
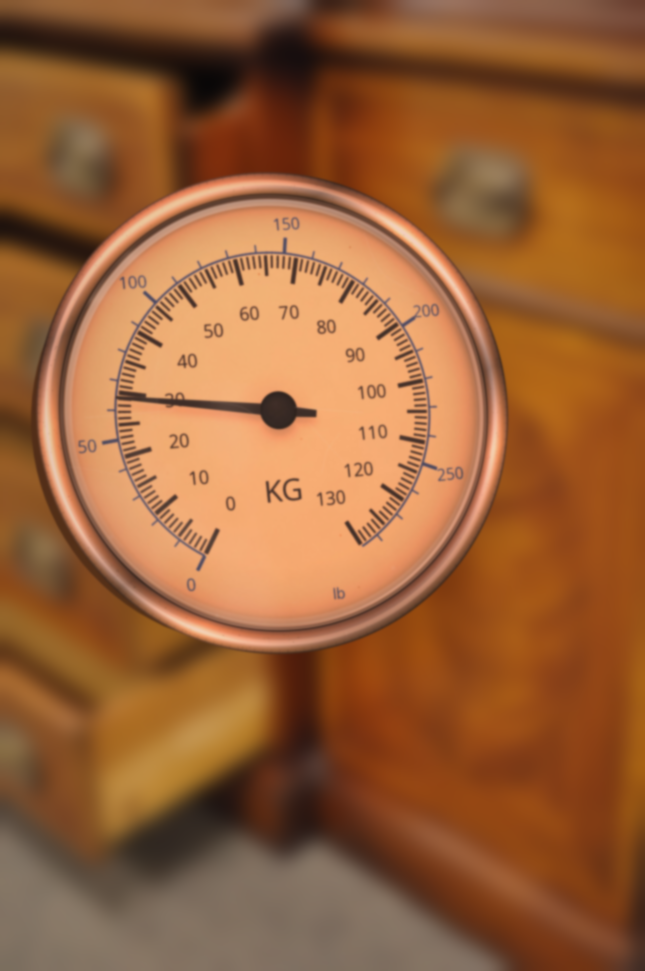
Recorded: {"value": 29, "unit": "kg"}
